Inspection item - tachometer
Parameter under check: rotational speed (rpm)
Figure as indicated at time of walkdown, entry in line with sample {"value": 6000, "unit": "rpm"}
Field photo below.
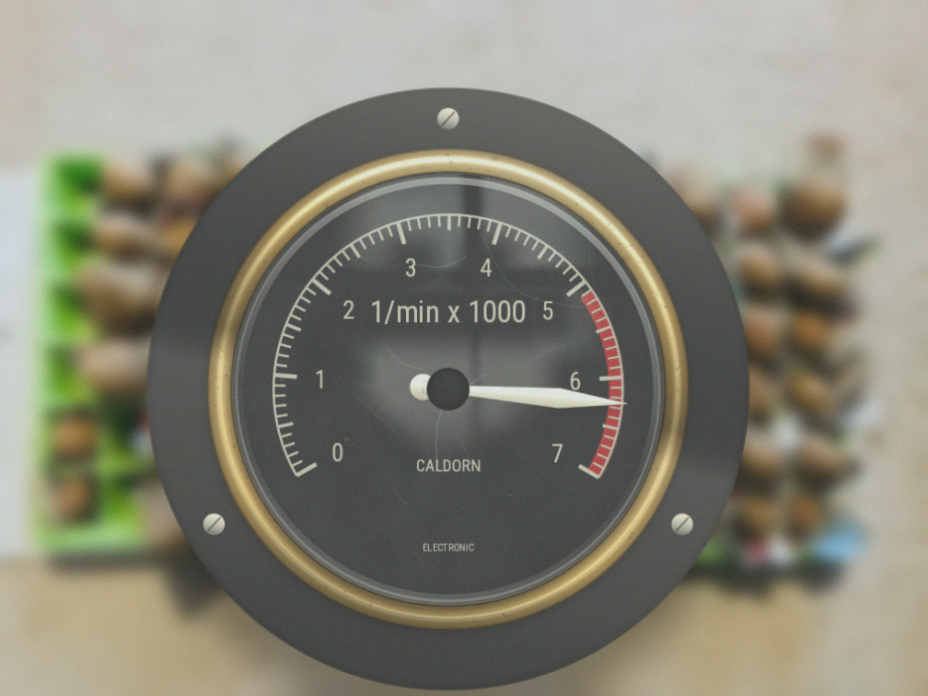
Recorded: {"value": 6250, "unit": "rpm"}
